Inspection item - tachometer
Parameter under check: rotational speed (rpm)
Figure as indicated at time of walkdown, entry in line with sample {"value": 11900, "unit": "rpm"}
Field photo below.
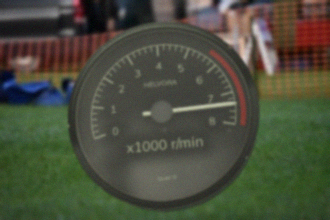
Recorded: {"value": 7400, "unit": "rpm"}
